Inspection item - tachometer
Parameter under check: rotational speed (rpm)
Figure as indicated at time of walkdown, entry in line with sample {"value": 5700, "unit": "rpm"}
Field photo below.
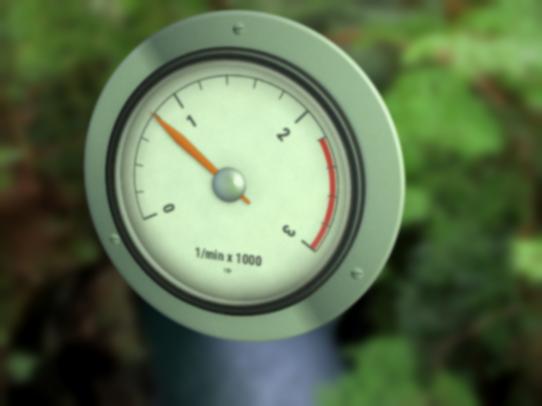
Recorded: {"value": 800, "unit": "rpm"}
